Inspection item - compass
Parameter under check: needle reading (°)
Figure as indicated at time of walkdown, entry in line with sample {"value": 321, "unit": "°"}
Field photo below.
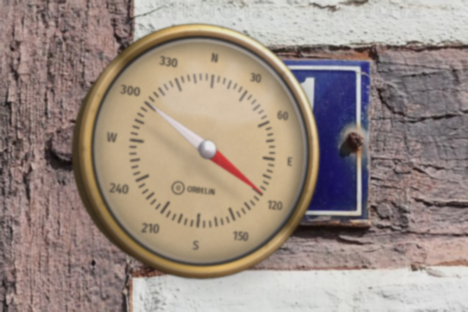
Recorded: {"value": 120, "unit": "°"}
